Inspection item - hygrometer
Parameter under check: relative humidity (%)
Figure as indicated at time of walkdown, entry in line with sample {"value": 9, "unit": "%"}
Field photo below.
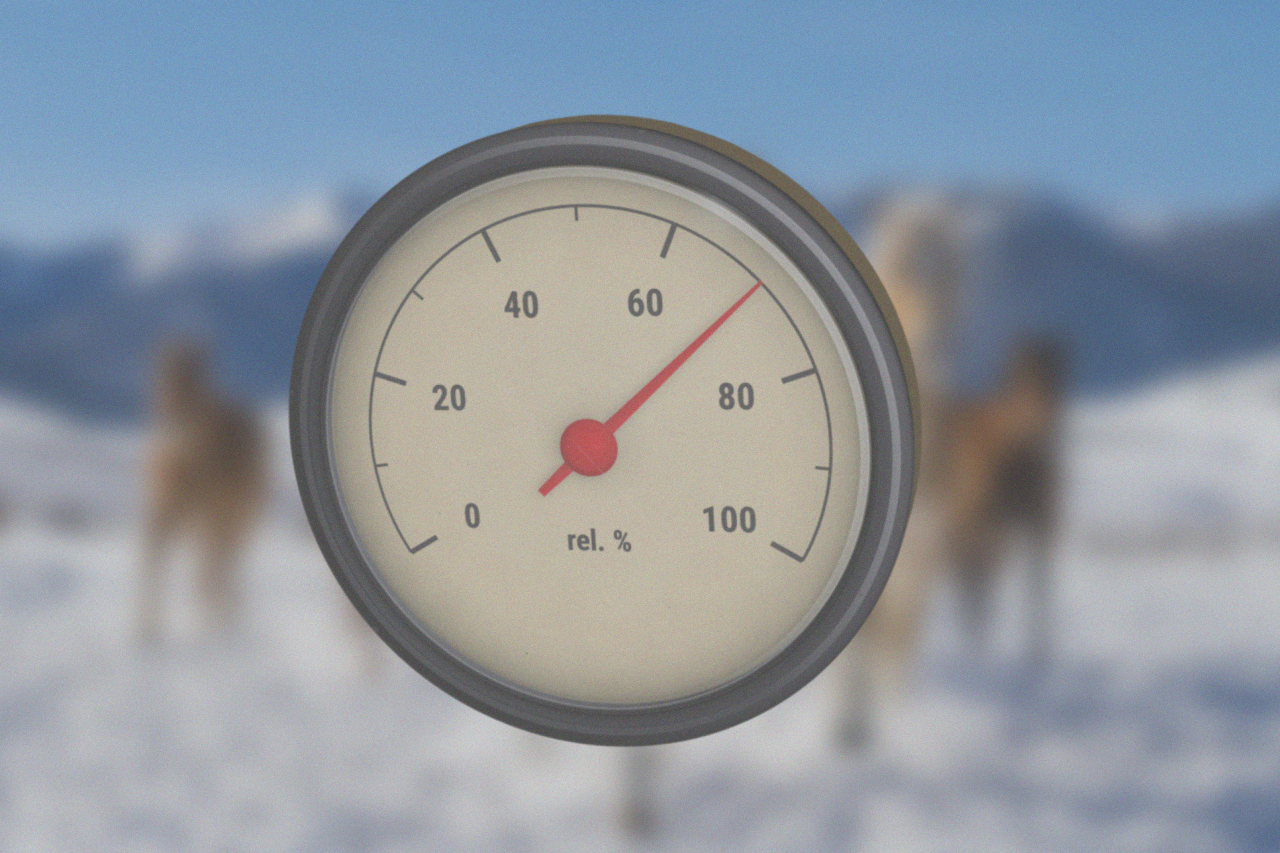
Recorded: {"value": 70, "unit": "%"}
